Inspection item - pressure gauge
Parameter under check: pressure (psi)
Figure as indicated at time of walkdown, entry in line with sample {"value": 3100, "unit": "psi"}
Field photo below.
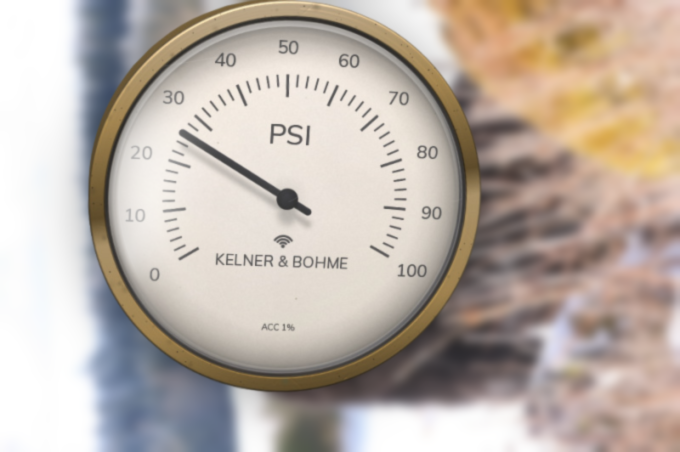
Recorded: {"value": 26, "unit": "psi"}
